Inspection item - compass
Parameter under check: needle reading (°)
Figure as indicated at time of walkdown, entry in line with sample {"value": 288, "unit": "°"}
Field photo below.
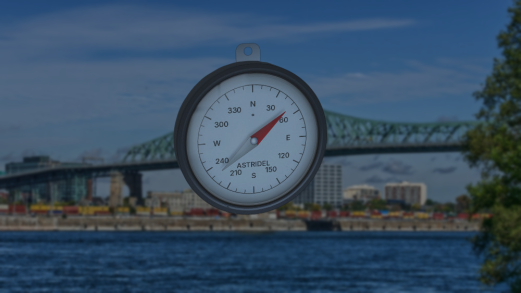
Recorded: {"value": 50, "unit": "°"}
